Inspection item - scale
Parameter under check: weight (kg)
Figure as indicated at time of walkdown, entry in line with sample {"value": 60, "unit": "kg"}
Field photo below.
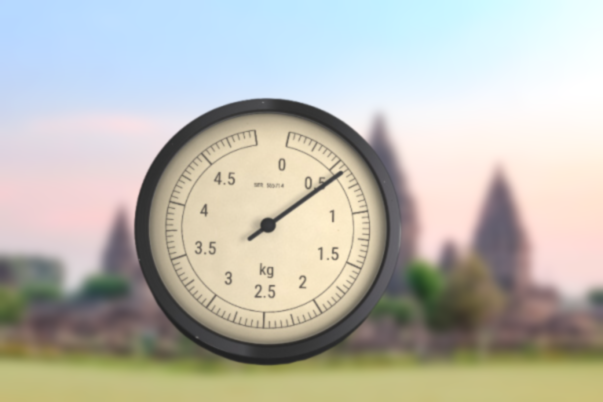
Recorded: {"value": 0.6, "unit": "kg"}
